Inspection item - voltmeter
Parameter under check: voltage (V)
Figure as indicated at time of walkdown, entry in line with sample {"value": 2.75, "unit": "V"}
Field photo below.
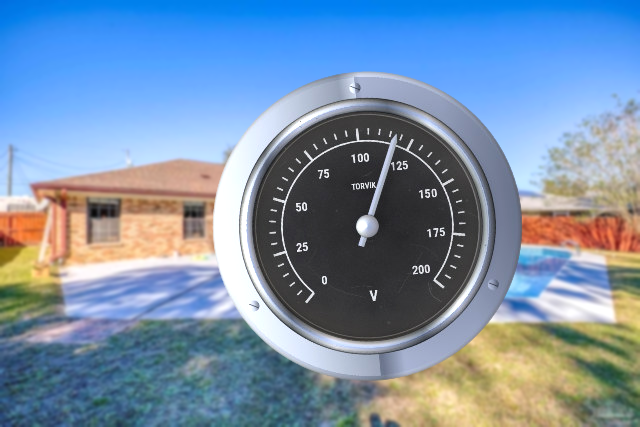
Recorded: {"value": 117.5, "unit": "V"}
